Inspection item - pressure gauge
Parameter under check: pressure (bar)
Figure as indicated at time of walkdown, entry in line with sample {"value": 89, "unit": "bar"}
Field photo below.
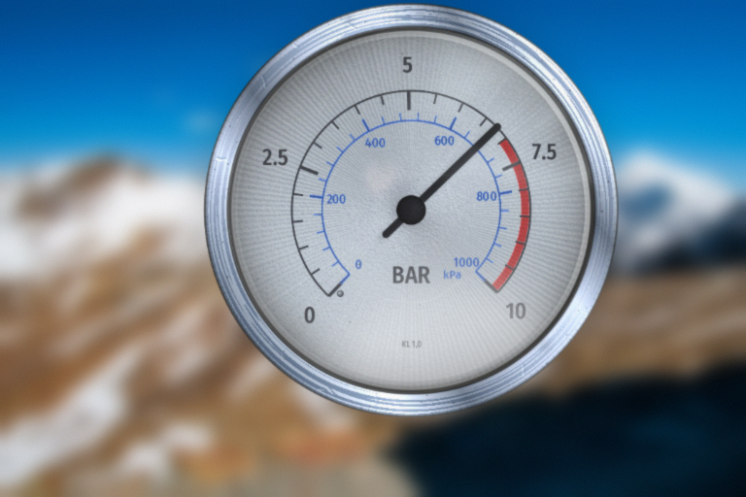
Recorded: {"value": 6.75, "unit": "bar"}
